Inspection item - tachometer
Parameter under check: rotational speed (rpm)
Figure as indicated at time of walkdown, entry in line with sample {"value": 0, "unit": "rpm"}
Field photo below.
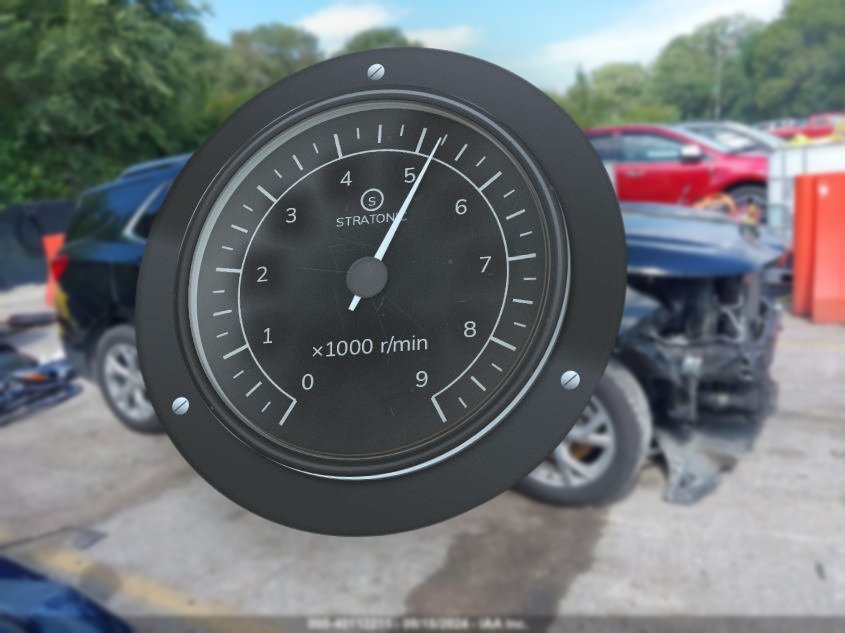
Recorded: {"value": 5250, "unit": "rpm"}
